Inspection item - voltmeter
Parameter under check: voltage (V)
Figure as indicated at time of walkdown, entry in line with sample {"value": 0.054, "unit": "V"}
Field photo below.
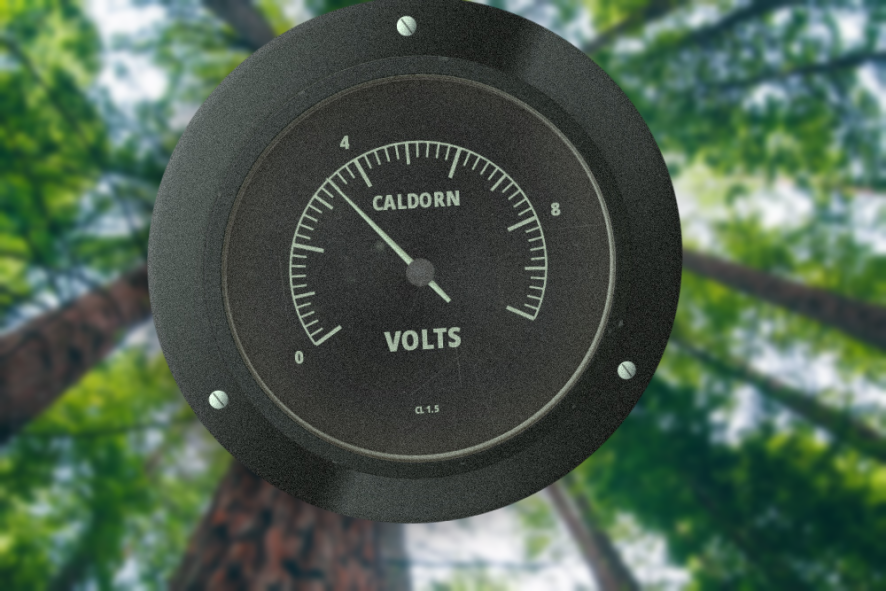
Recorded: {"value": 3.4, "unit": "V"}
